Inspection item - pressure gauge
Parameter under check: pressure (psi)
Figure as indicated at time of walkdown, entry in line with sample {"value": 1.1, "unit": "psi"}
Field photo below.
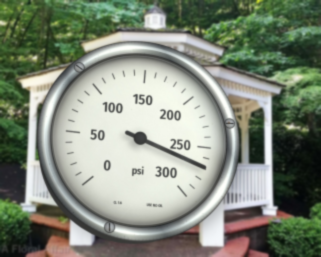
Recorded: {"value": 270, "unit": "psi"}
